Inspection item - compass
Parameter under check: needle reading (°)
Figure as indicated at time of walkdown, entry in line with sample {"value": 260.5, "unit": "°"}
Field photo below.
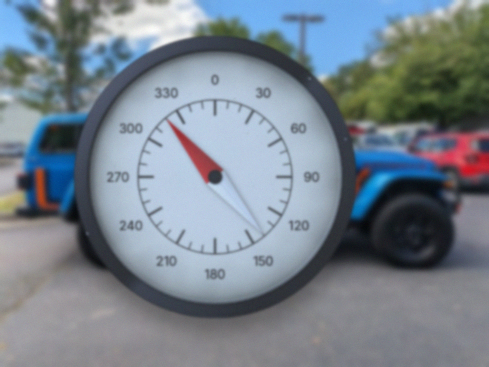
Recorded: {"value": 320, "unit": "°"}
